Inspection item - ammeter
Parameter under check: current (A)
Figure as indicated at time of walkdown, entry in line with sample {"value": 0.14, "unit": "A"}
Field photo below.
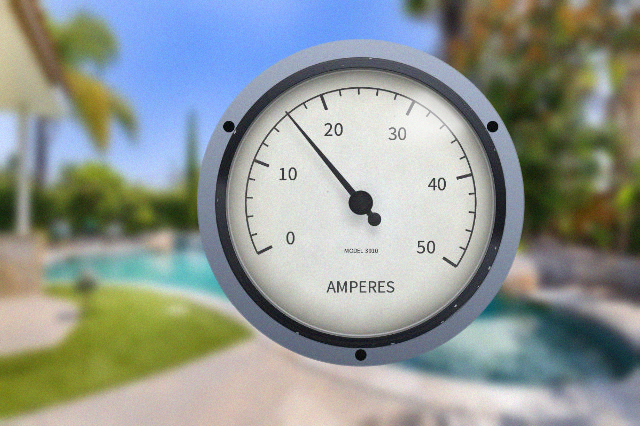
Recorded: {"value": 16, "unit": "A"}
